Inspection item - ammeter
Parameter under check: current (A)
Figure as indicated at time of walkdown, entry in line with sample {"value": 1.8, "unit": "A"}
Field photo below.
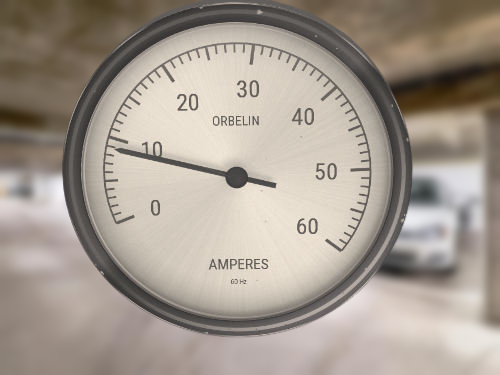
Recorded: {"value": 9, "unit": "A"}
